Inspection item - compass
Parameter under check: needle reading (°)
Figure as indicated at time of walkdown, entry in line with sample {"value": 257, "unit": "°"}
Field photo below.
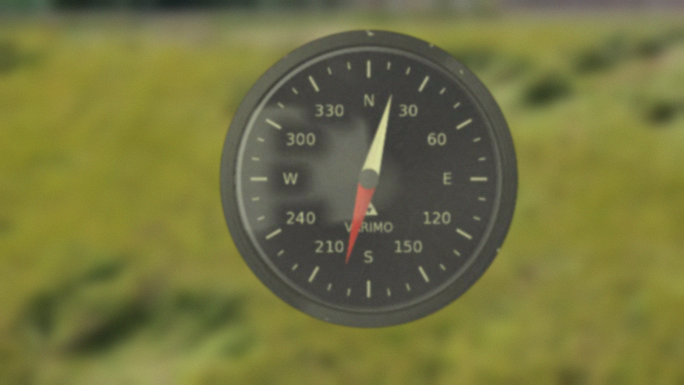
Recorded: {"value": 195, "unit": "°"}
